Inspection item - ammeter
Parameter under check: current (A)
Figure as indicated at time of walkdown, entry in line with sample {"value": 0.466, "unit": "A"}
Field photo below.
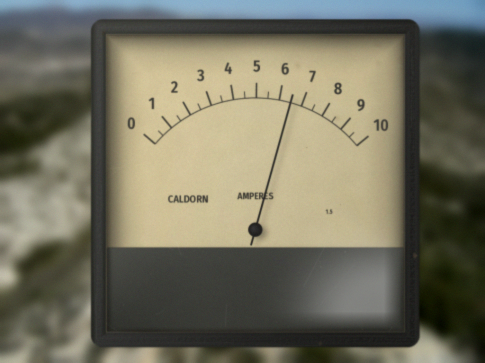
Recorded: {"value": 6.5, "unit": "A"}
